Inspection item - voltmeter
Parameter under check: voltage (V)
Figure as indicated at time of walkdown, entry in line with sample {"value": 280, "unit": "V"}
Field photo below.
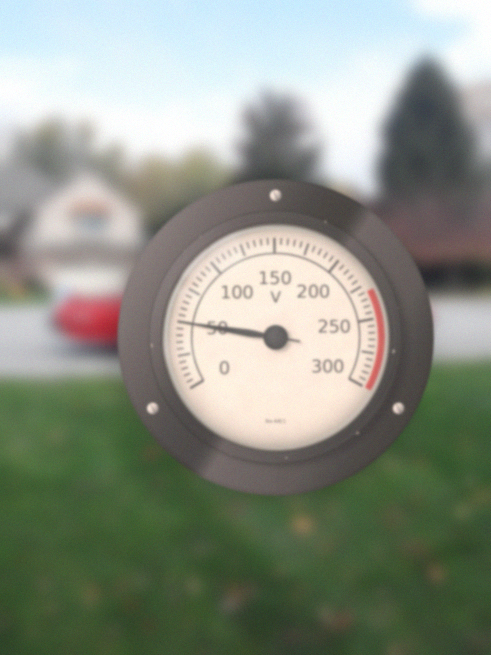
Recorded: {"value": 50, "unit": "V"}
